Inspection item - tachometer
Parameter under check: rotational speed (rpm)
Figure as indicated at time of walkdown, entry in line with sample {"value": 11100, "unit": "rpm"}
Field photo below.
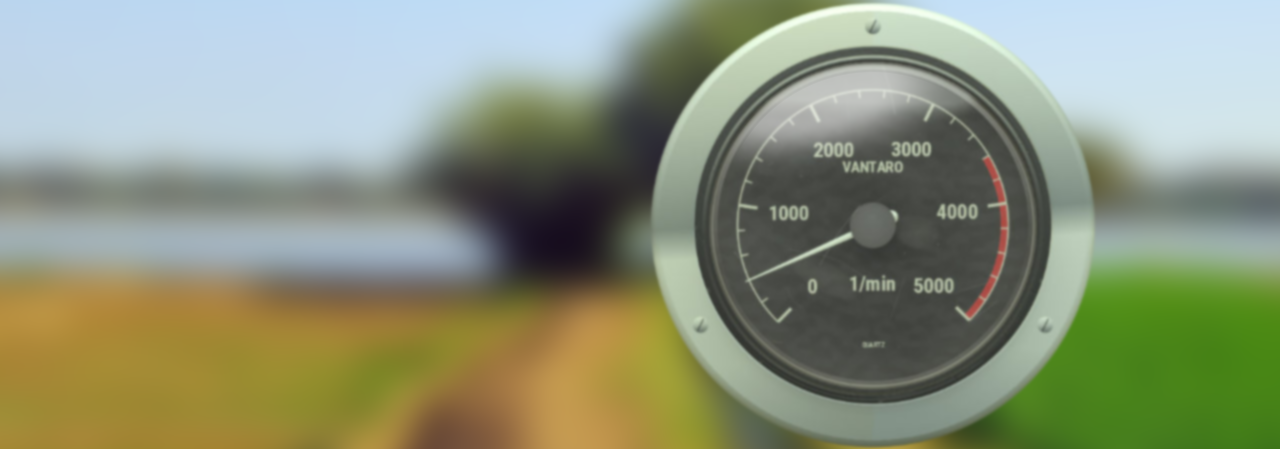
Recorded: {"value": 400, "unit": "rpm"}
